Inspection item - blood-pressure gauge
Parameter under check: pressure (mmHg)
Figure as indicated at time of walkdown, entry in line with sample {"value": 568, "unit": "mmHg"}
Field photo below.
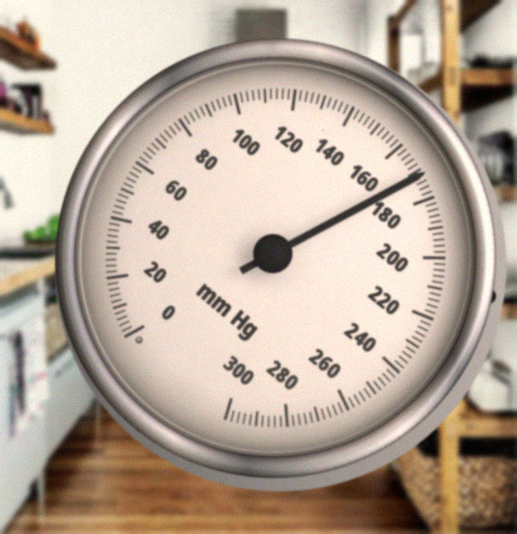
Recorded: {"value": 172, "unit": "mmHg"}
